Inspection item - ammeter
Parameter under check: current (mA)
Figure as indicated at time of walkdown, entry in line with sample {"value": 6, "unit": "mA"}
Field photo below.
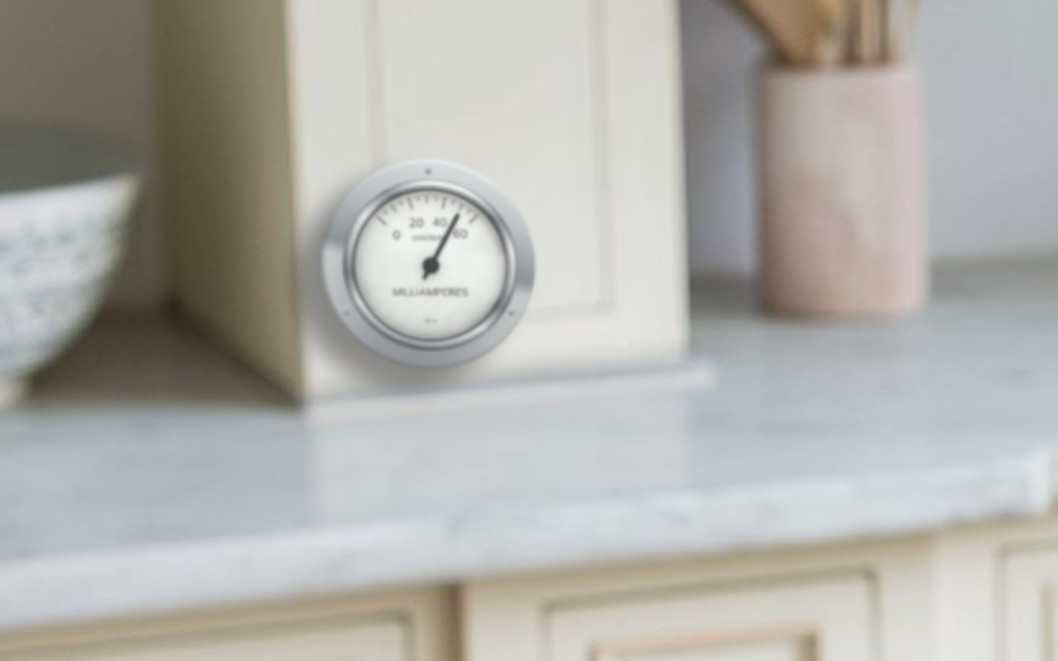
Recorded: {"value": 50, "unit": "mA"}
